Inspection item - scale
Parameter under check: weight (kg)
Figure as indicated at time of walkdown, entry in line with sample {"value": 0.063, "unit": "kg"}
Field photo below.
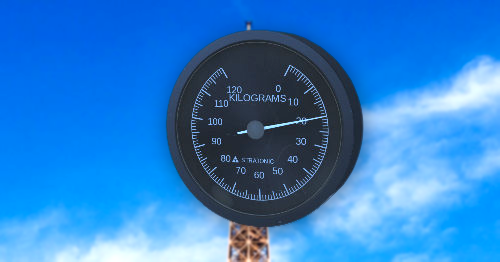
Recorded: {"value": 20, "unit": "kg"}
